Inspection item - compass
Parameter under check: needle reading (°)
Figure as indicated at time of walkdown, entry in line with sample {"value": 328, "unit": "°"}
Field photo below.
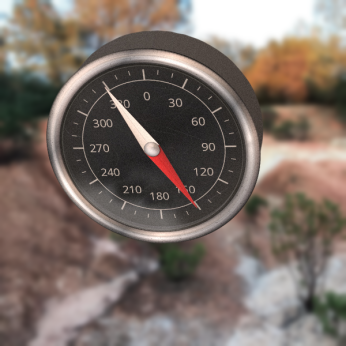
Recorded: {"value": 150, "unit": "°"}
